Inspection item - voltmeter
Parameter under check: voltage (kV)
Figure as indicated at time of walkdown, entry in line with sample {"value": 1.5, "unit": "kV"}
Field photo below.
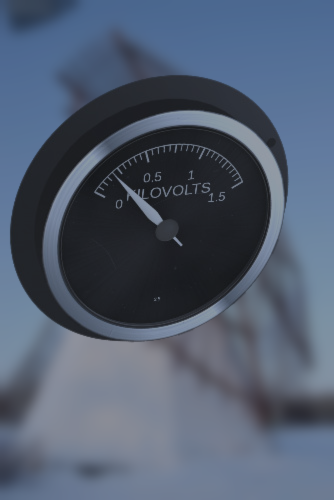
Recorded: {"value": 0.2, "unit": "kV"}
